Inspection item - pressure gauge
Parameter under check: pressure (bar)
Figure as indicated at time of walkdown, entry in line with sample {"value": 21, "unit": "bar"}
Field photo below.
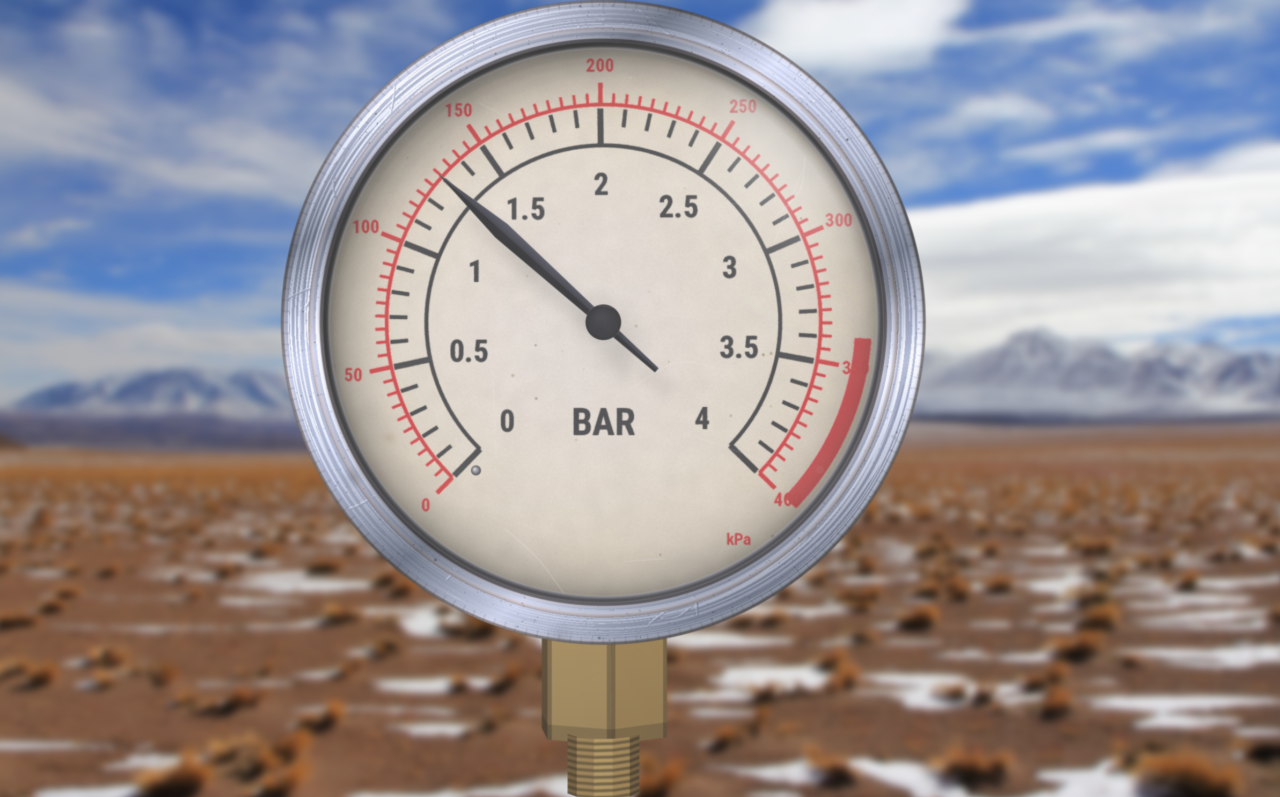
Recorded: {"value": 1.3, "unit": "bar"}
